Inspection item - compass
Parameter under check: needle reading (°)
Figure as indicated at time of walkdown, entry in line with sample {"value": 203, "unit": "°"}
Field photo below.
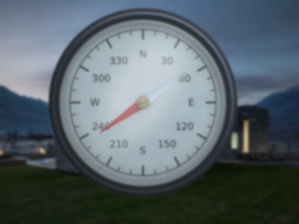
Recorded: {"value": 235, "unit": "°"}
